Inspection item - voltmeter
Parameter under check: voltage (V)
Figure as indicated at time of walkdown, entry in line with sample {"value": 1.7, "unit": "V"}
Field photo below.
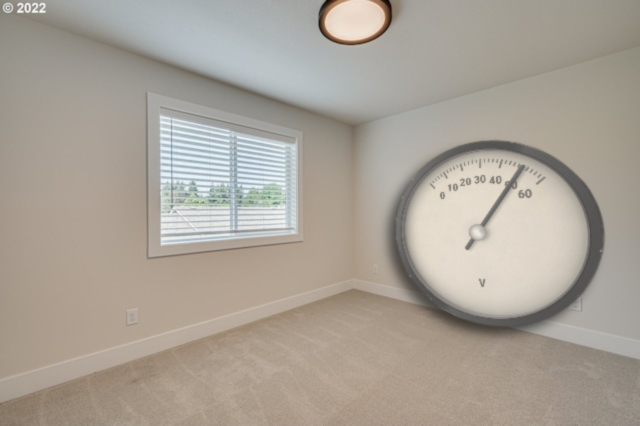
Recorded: {"value": 50, "unit": "V"}
